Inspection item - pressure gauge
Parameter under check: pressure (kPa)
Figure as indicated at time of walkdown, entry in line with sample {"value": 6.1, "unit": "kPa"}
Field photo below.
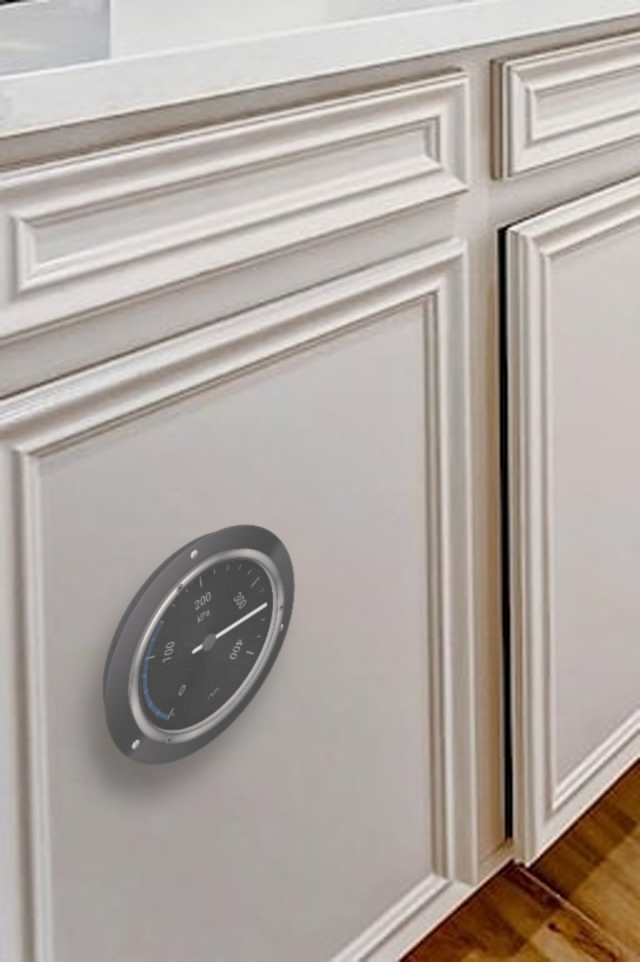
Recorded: {"value": 340, "unit": "kPa"}
